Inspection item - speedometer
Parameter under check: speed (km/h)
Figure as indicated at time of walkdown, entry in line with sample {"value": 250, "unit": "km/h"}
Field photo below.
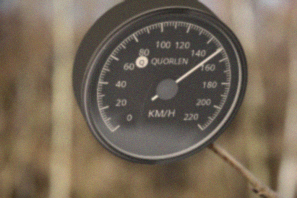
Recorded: {"value": 150, "unit": "km/h"}
